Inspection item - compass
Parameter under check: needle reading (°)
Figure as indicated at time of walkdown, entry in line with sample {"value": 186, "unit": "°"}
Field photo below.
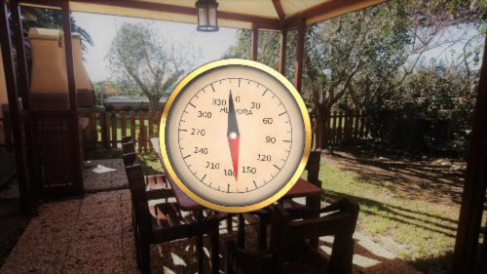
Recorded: {"value": 170, "unit": "°"}
